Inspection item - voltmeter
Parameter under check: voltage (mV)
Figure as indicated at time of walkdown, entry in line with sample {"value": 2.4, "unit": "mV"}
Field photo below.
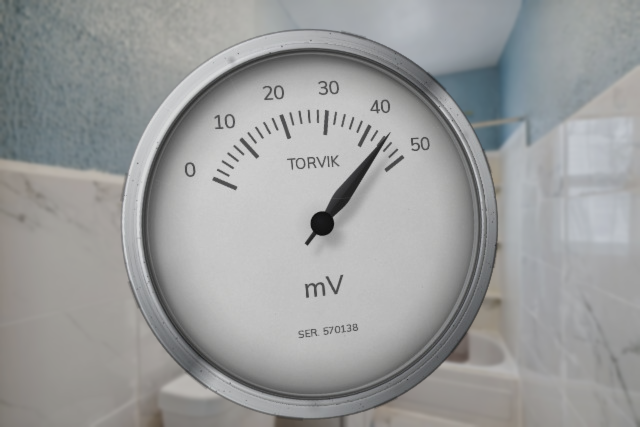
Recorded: {"value": 44, "unit": "mV"}
